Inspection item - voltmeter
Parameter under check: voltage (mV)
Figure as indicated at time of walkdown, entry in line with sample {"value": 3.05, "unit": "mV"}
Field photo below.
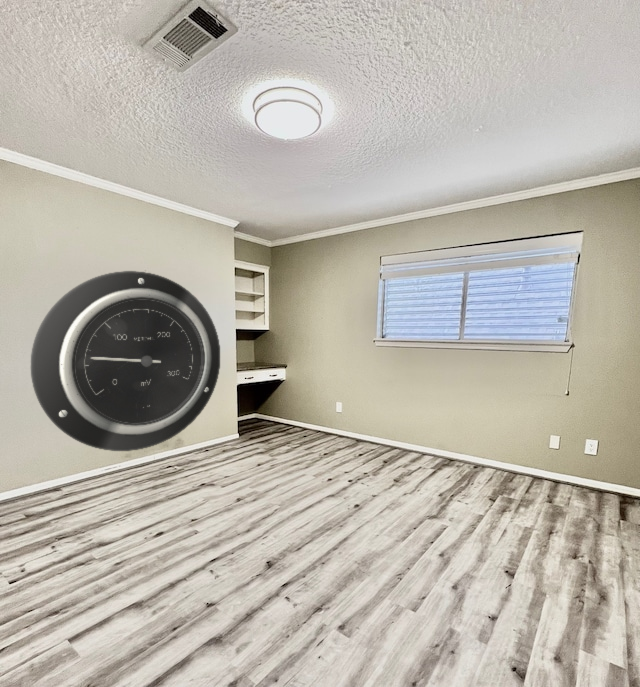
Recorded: {"value": 50, "unit": "mV"}
